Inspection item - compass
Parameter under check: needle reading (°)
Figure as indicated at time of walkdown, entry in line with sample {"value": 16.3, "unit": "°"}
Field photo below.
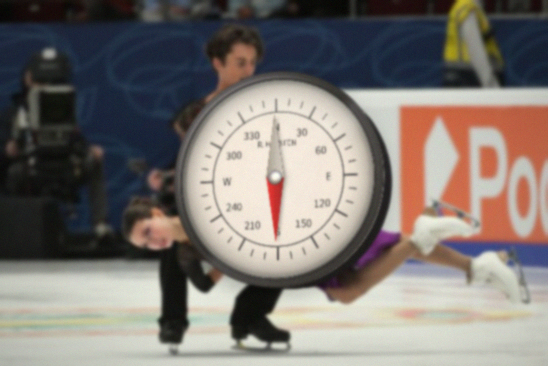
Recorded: {"value": 180, "unit": "°"}
